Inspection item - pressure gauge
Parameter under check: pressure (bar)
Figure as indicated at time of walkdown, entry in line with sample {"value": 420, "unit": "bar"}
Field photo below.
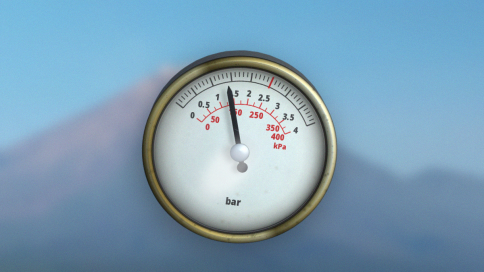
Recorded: {"value": 1.4, "unit": "bar"}
